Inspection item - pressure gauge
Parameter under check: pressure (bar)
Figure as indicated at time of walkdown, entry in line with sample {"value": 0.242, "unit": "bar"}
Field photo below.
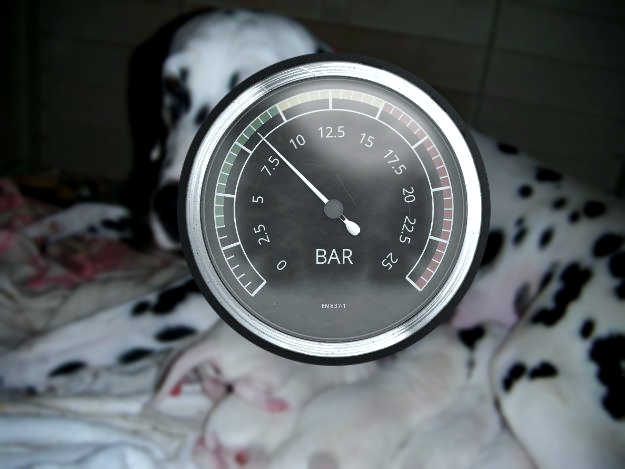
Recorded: {"value": 8.5, "unit": "bar"}
